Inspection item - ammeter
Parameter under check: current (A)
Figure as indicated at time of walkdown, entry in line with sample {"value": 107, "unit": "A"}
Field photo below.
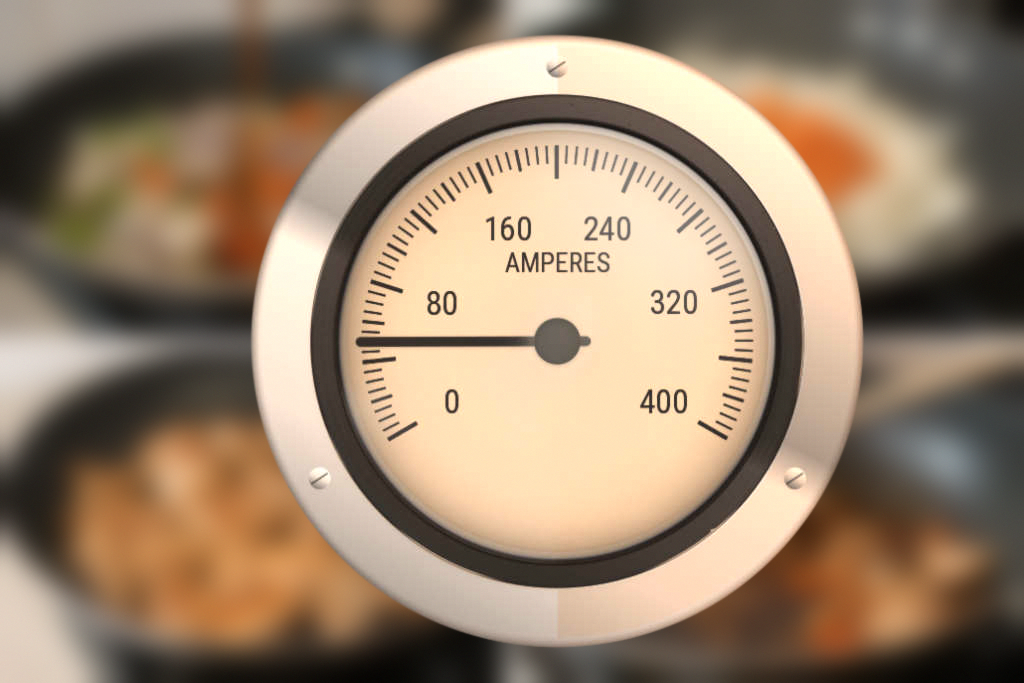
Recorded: {"value": 50, "unit": "A"}
